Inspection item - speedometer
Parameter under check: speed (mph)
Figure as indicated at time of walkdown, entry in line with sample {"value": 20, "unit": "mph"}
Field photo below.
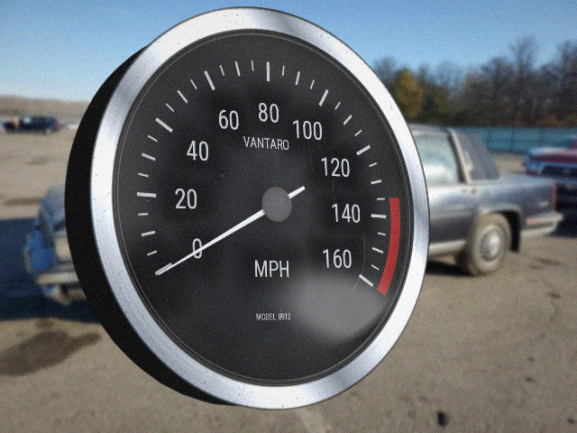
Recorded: {"value": 0, "unit": "mph"}
